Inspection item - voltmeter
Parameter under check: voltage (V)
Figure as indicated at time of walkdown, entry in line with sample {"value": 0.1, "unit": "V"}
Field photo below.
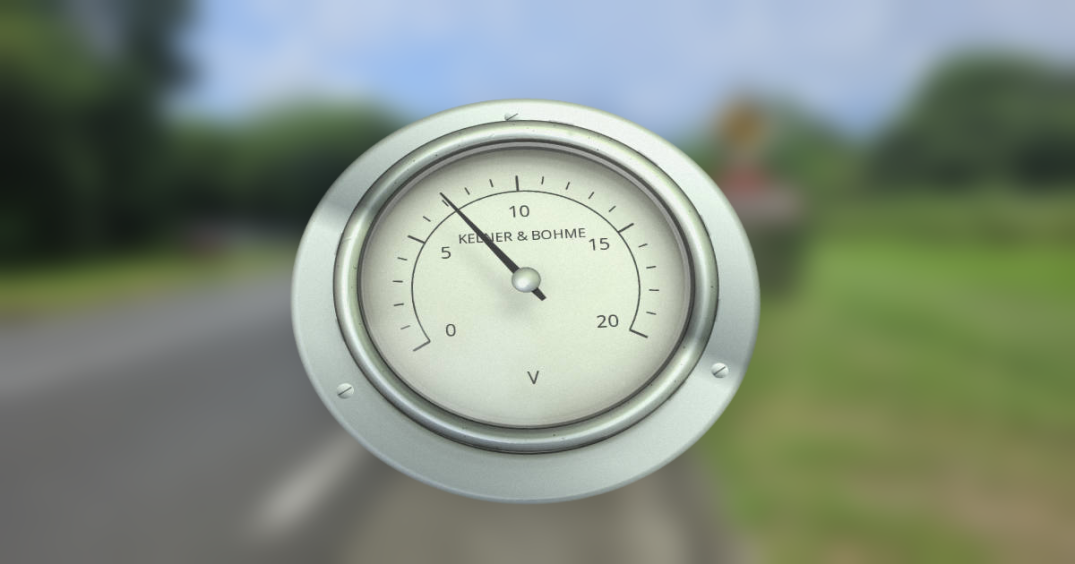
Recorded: {"value": 7, "unit": "V"}
